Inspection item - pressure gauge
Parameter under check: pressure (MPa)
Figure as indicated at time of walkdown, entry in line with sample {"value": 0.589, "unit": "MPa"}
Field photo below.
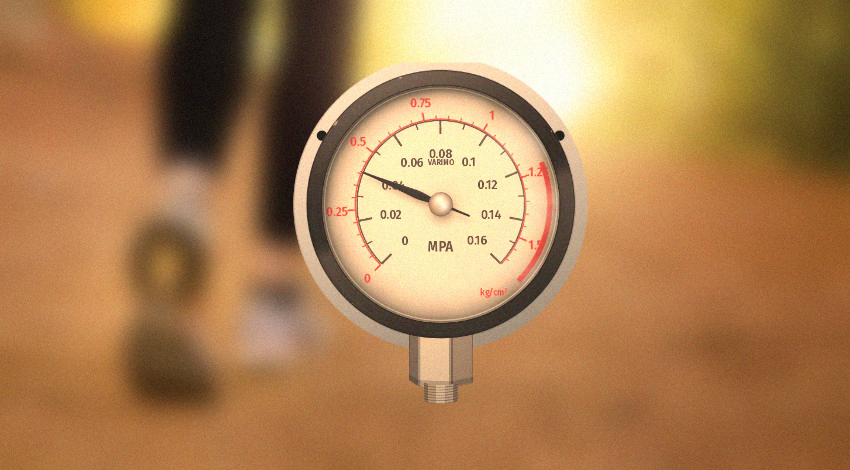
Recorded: {"value": 0.04, "unit": "MPa"}
